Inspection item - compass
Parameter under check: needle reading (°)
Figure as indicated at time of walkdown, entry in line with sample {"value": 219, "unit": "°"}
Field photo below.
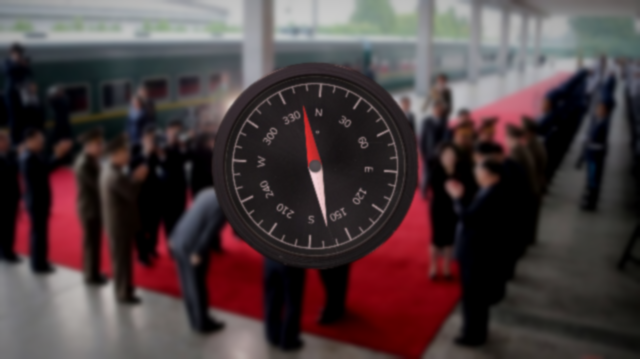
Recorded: {"value": 345, "unit": "°"}
